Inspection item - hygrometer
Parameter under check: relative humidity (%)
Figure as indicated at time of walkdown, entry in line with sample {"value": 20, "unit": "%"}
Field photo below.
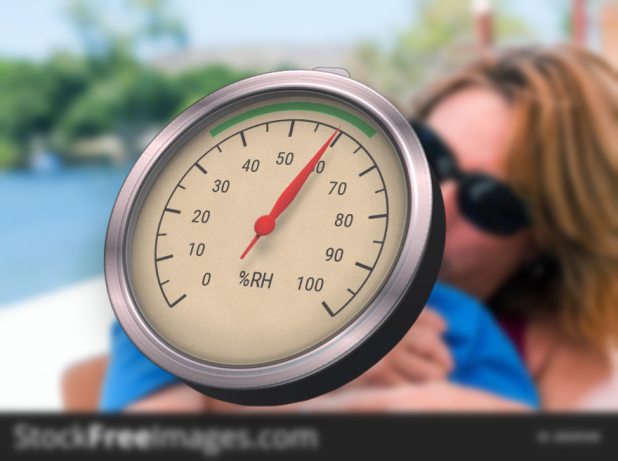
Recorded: {"value": 60, "unit": "%"}
